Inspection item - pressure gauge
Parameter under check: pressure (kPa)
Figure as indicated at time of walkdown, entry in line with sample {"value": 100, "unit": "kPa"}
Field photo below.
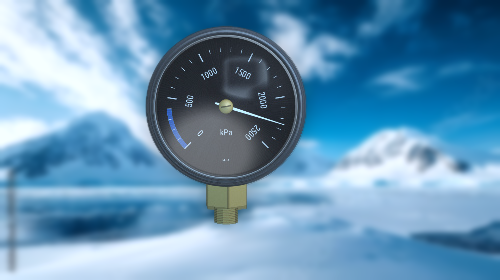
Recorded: {"value": 2250, "unit": "kPa"}
